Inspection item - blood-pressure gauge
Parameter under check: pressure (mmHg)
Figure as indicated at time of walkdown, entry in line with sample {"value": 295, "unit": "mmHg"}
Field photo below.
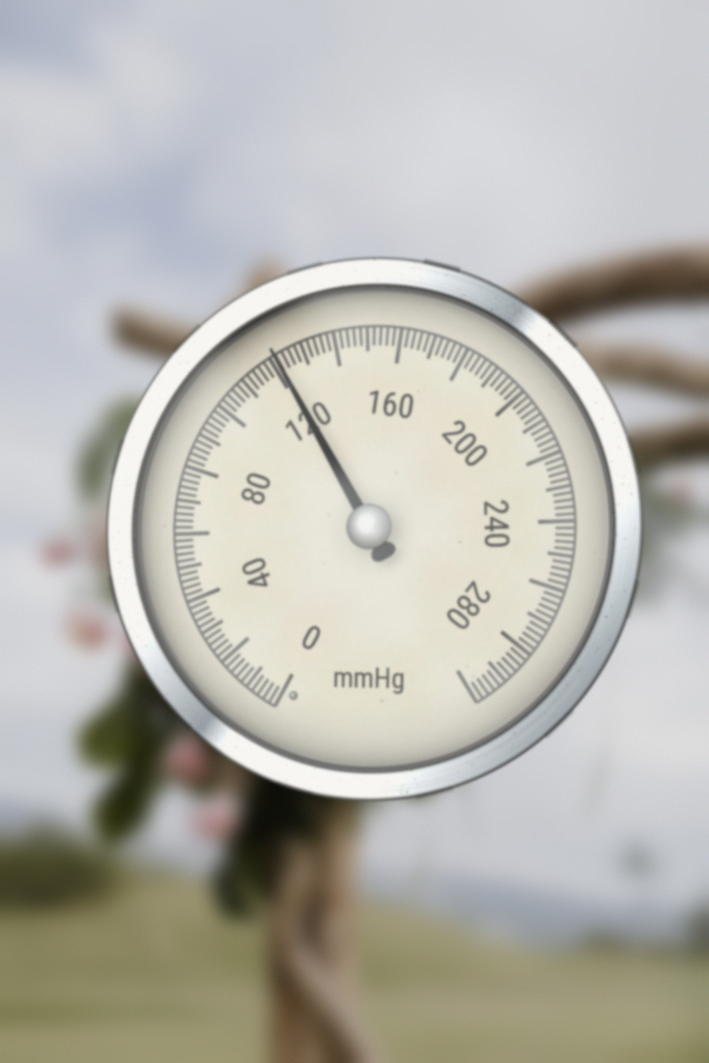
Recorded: {"value": 122, "unit": "mmHg"}
